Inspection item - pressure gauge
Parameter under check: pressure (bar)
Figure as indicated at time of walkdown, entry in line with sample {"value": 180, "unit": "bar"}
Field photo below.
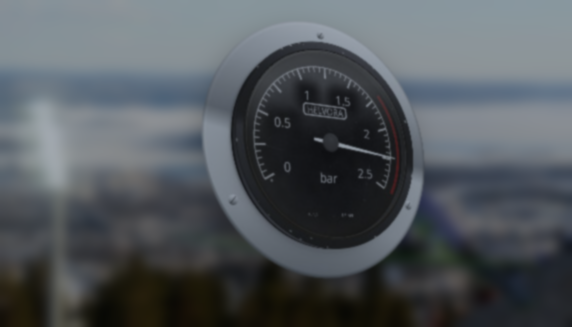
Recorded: {"value": 2.25, "unit": "bar"}
